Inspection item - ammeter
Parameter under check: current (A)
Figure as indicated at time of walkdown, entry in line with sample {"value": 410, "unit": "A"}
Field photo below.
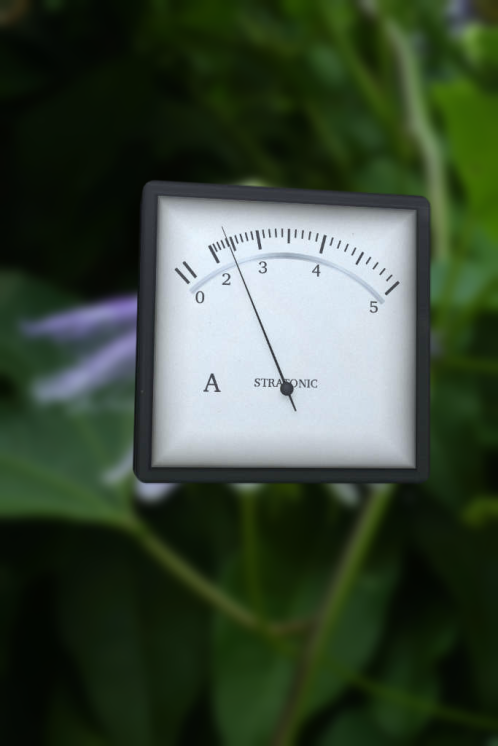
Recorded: {"value": 2.4, "unit": "A"}
